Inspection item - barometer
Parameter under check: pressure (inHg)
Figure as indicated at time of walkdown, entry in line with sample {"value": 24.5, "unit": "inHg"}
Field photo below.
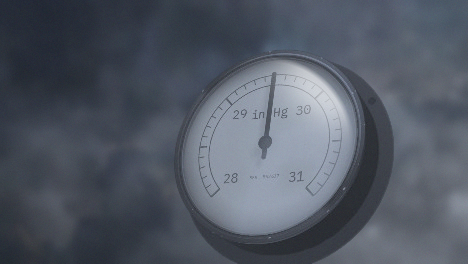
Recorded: {"value": 29.5, "unit": "inHg"}
